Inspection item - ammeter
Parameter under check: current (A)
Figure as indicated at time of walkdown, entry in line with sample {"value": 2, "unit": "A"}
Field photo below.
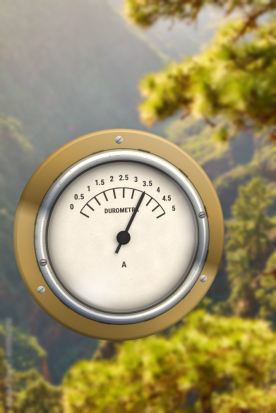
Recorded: {"value": 3.5, "unit": "A"}
